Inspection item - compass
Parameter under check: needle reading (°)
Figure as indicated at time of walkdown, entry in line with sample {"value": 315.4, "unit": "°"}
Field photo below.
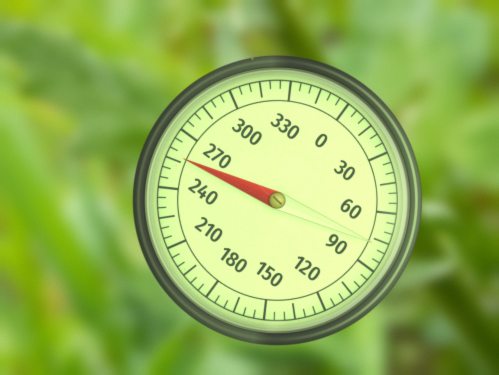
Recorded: {"value": 257.5, "unit": "°"}
